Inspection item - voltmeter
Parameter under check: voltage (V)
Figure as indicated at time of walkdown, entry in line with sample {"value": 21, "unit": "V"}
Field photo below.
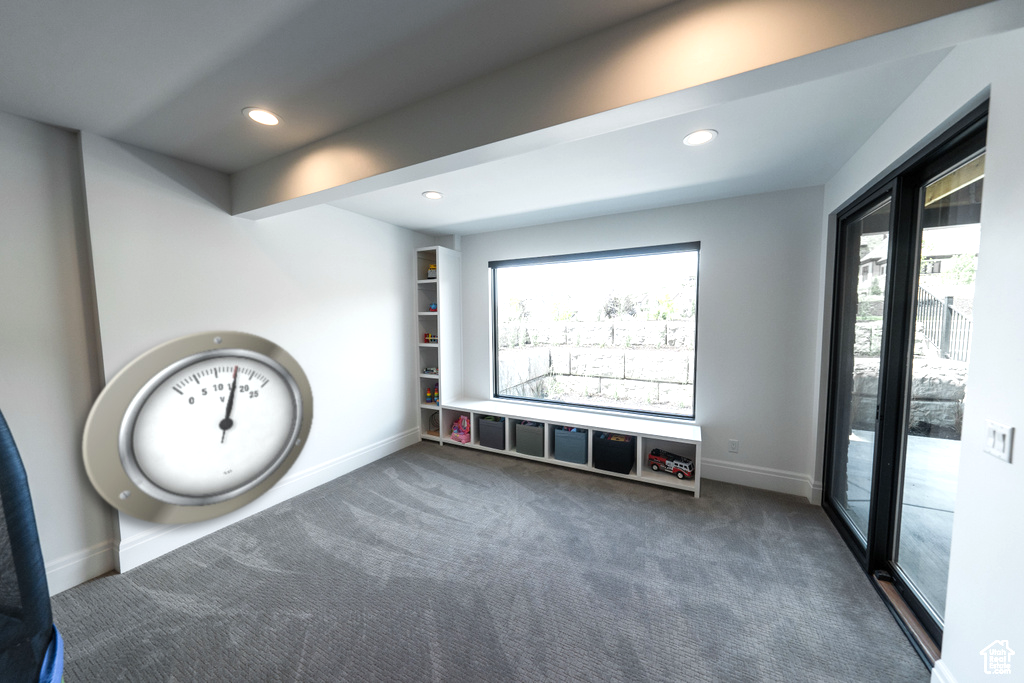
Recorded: {"value": 15, "unit": "V"}
